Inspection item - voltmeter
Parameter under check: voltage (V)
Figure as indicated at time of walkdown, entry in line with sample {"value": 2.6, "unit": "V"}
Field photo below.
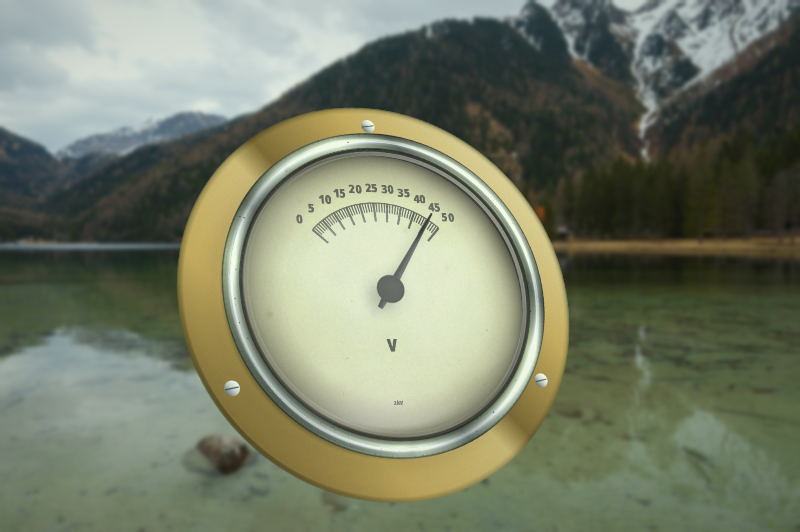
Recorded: {"value": 45, "unit": "V"}
